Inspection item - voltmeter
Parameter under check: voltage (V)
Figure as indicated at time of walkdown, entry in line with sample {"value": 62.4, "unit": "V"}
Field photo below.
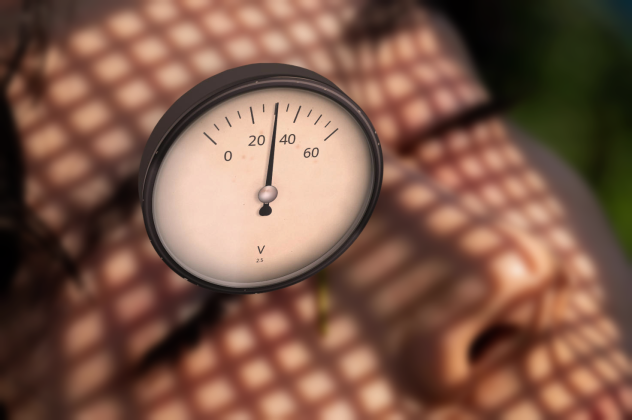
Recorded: {"value": 30, "unit": "V"}
